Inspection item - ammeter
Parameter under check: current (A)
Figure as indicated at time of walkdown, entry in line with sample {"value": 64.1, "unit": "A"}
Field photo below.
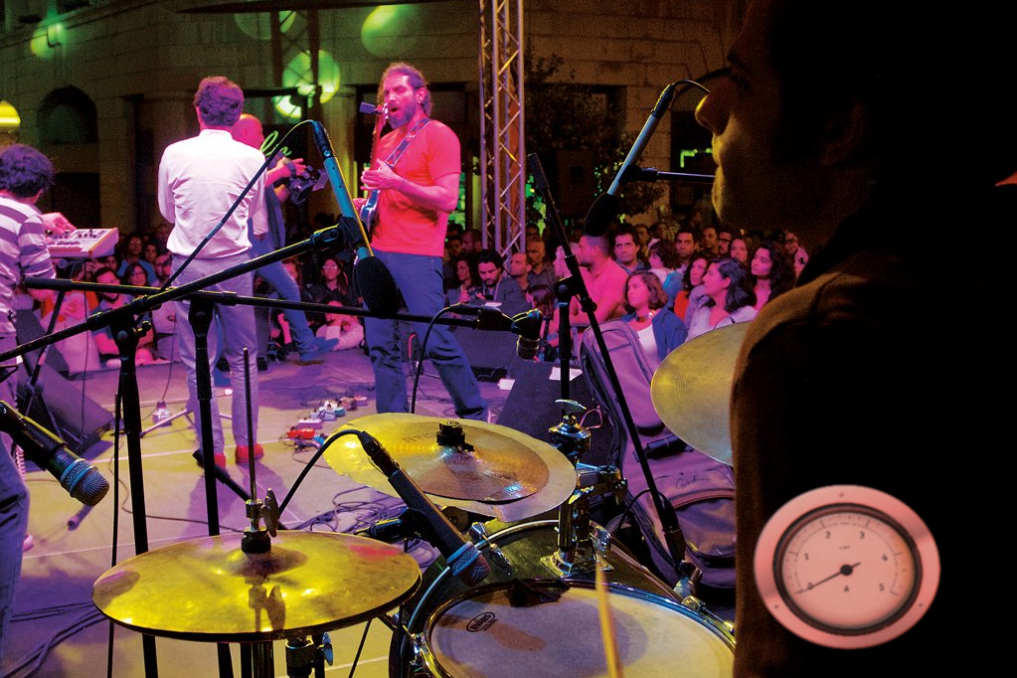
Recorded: {"value": 0, "unit": "A"}
